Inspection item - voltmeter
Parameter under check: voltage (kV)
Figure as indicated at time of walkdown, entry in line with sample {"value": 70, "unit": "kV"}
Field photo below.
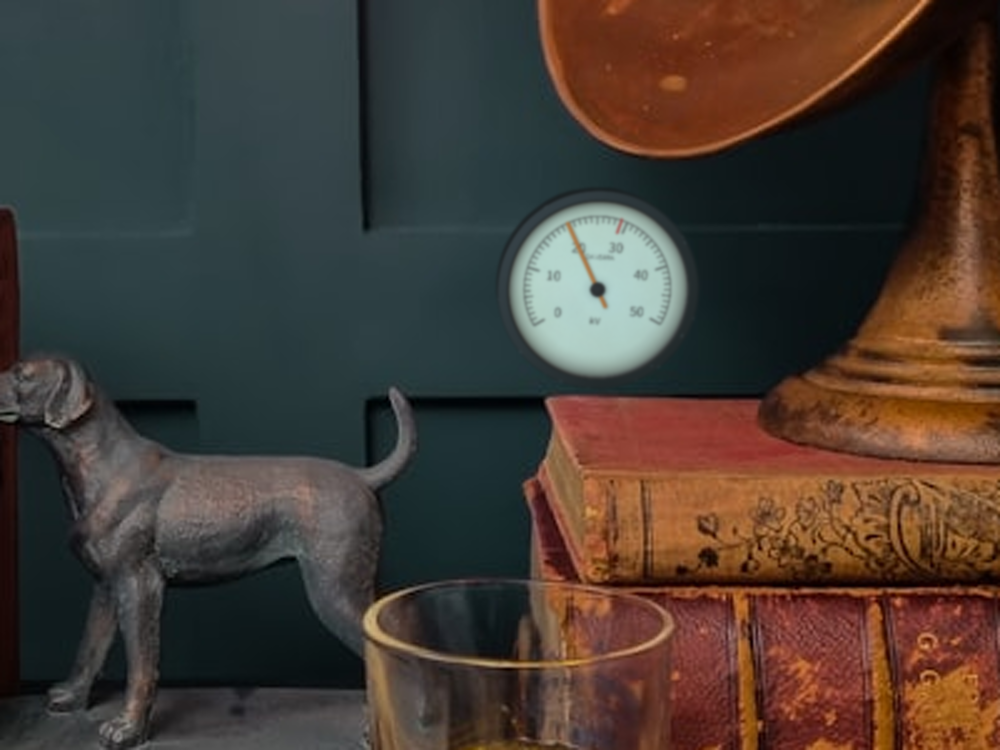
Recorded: {"value": 20, "unit": "kV"}
